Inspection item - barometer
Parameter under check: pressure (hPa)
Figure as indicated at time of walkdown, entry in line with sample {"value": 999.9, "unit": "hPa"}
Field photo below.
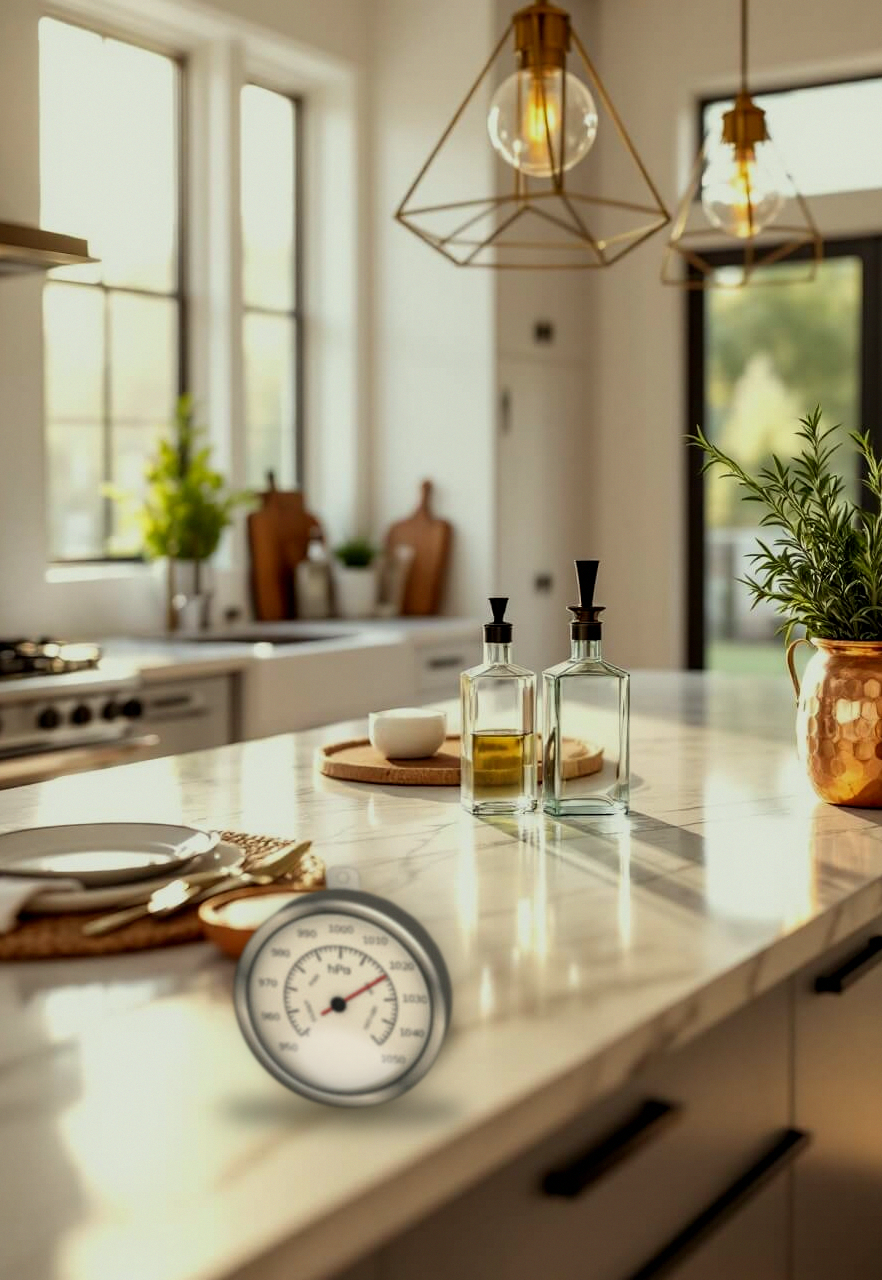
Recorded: {"value": 1020, "unit": "hPa"}
